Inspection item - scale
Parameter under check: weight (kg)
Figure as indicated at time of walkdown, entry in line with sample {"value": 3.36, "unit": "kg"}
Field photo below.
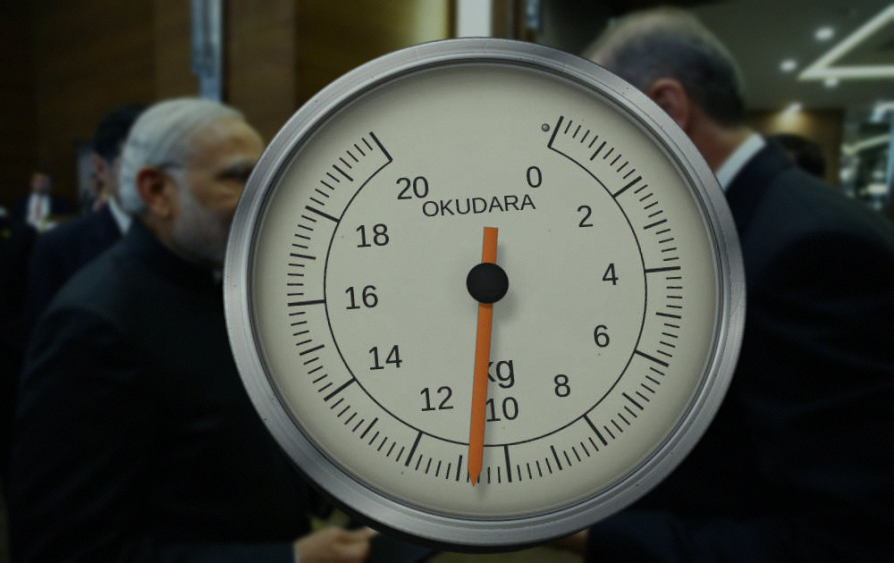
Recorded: {"value": 10.7, "unit": "kg"}
